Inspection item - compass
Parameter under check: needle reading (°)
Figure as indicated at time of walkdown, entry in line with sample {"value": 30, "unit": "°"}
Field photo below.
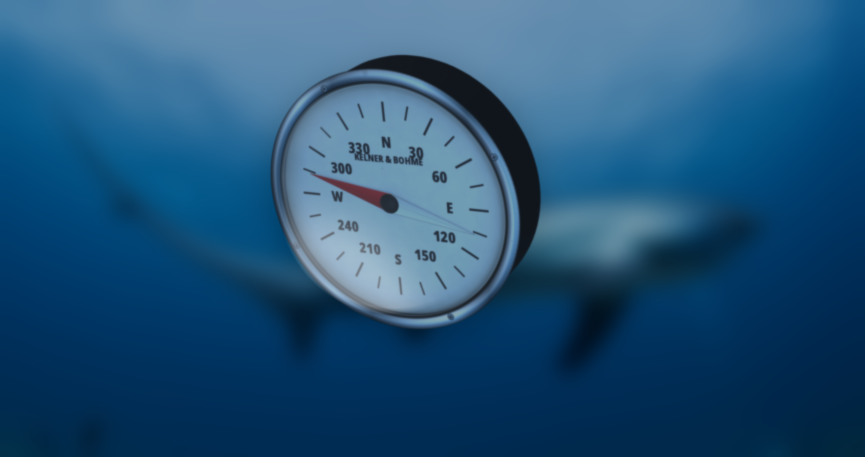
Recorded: {"value": 285, "unit": "°"}
